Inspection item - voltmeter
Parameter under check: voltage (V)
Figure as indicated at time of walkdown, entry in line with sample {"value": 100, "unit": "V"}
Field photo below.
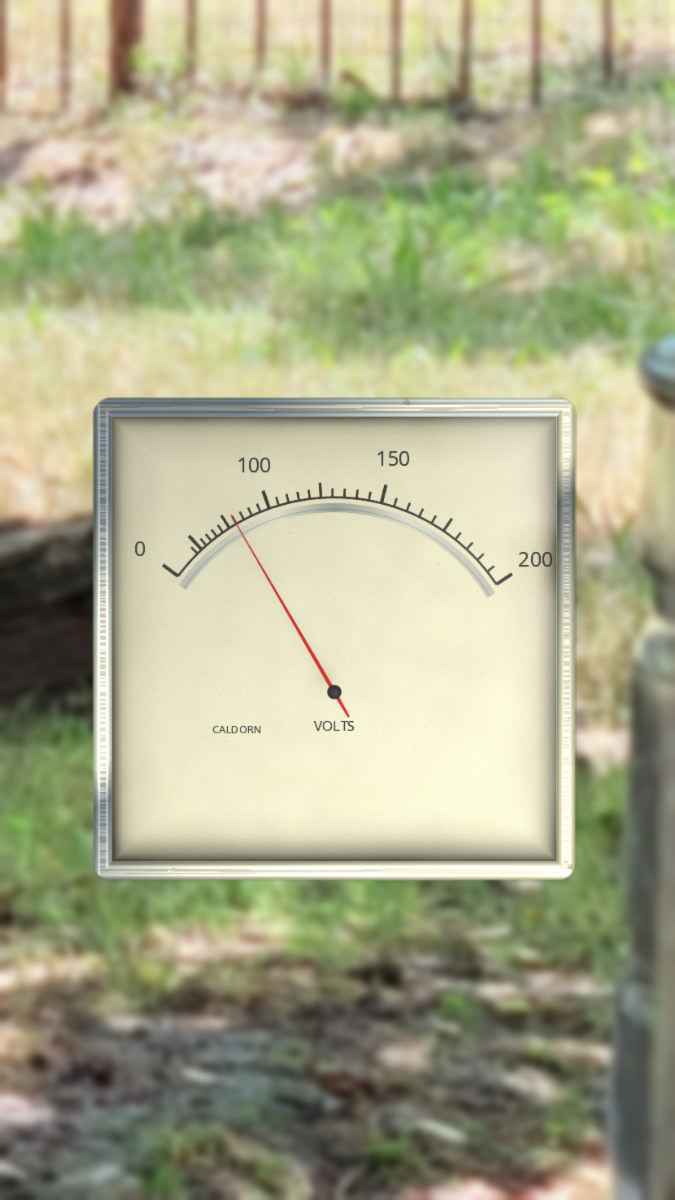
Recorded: {"value": 80, "unit": "V"}
